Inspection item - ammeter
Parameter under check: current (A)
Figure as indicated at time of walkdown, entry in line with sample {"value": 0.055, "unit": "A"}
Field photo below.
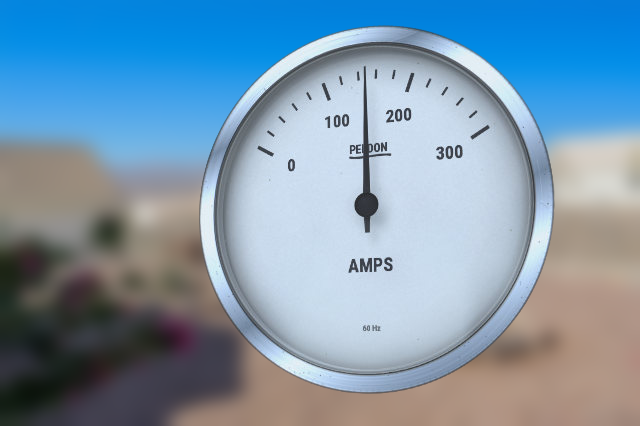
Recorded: {"value": 150, "unit": "A"}
